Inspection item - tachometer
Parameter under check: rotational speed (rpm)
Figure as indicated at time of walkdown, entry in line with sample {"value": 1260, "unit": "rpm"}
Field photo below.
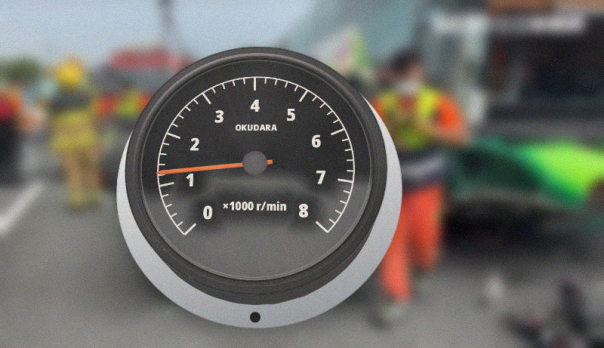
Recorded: {"value": 1200, "unit": "rpm"}
